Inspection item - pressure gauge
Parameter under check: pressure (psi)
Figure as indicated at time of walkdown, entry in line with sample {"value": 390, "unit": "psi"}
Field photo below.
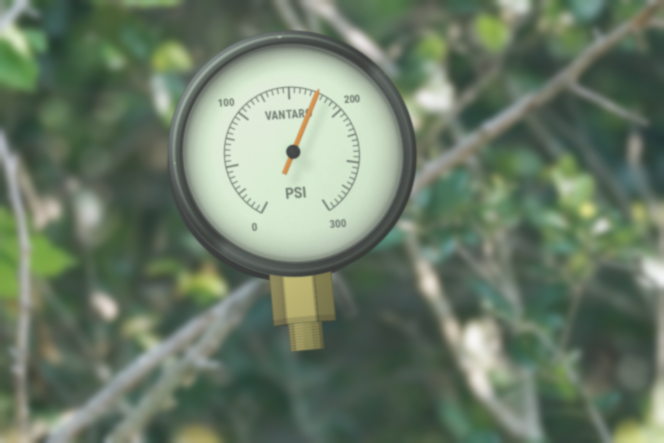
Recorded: {"value": 175, "unit": "psi"}
